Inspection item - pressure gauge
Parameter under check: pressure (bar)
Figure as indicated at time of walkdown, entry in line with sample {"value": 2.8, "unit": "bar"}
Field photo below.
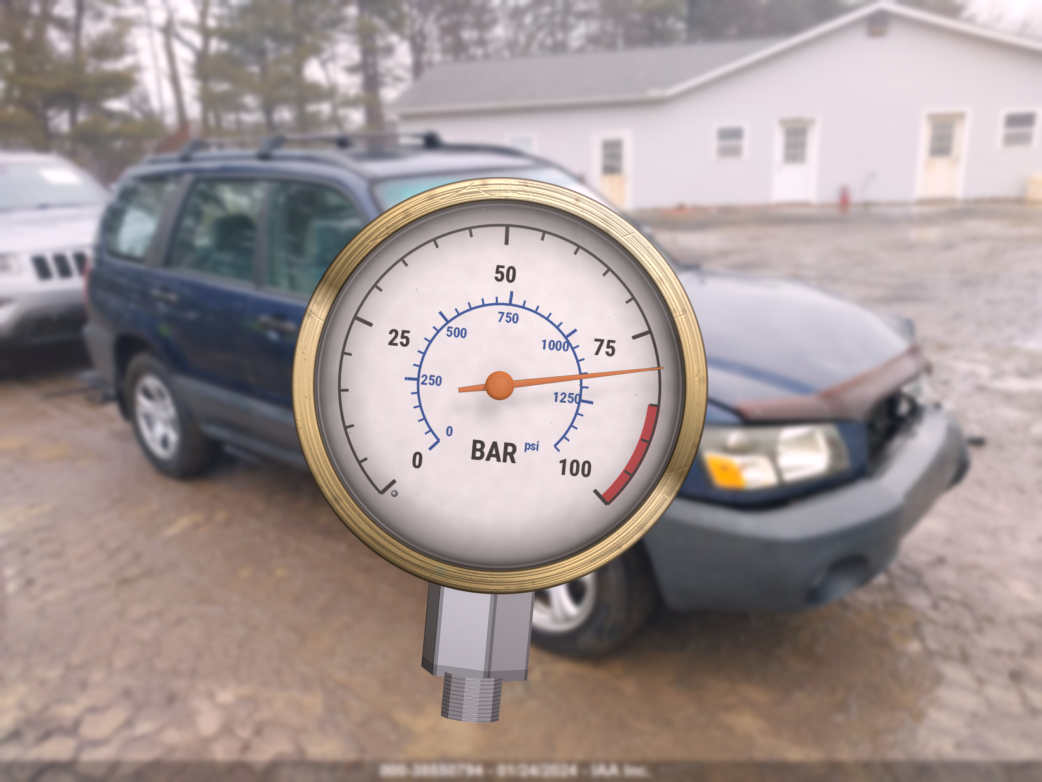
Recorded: {"value": 80, "unit": "bar"}
